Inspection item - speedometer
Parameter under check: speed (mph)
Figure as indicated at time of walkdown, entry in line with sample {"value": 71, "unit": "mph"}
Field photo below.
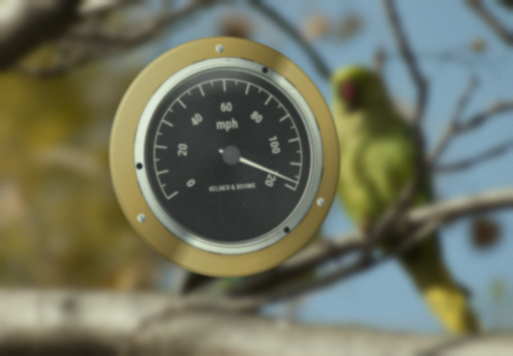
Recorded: {"value": 117.5, "unit": "mph"}
